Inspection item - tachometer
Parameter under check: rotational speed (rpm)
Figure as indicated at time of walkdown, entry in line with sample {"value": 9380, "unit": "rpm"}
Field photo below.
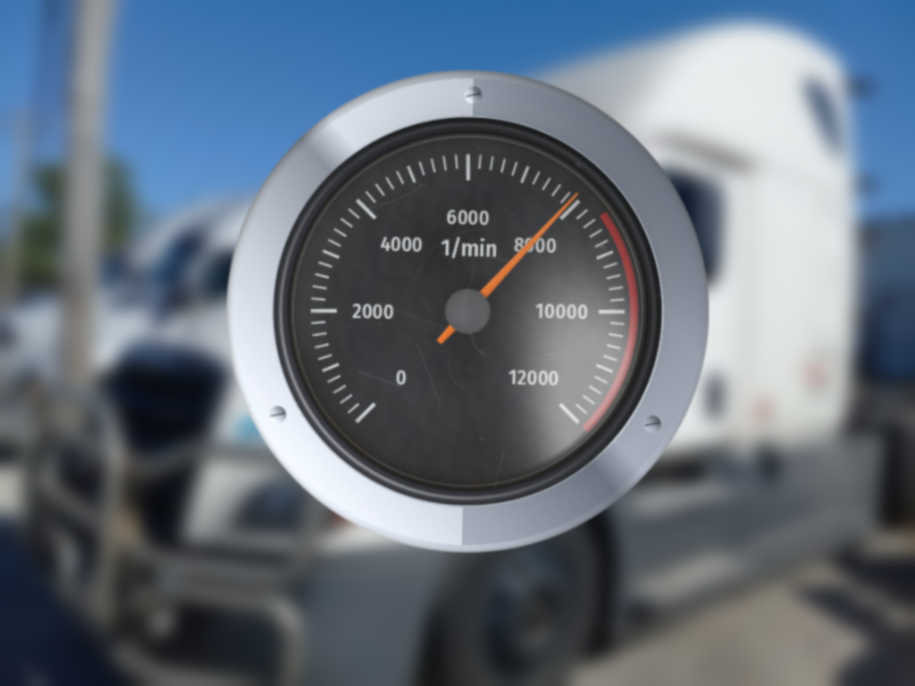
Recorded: {"value": 7900, "unit": "rpm"}
